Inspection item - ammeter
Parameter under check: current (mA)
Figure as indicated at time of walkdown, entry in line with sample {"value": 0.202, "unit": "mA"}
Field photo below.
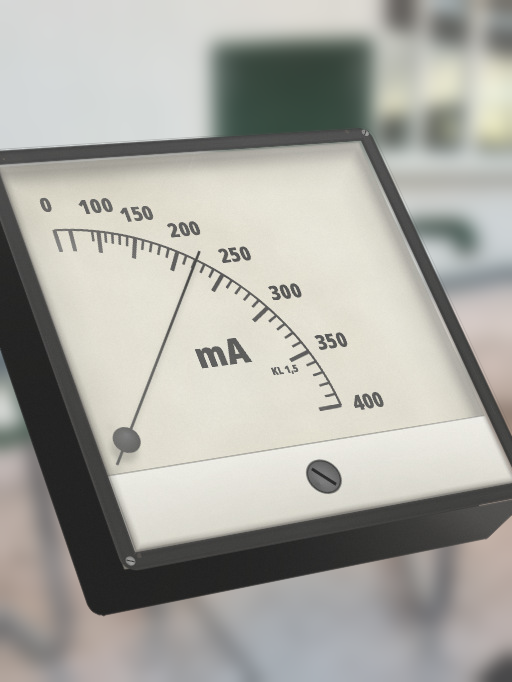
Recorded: {"value": 220, "unit": "mA"}
